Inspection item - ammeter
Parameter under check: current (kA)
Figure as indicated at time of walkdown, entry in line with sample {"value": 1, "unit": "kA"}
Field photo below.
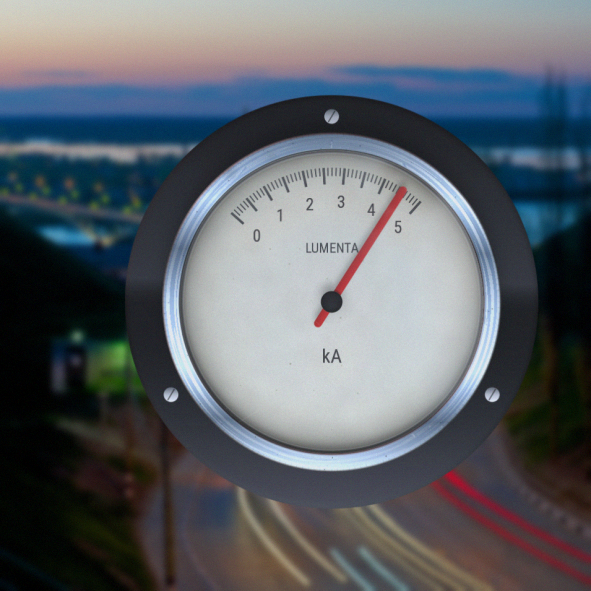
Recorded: {"value": 4.5, "unit": "kA"}
